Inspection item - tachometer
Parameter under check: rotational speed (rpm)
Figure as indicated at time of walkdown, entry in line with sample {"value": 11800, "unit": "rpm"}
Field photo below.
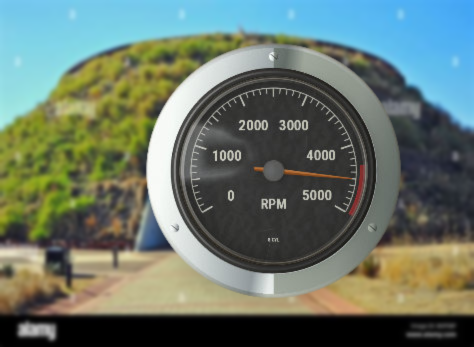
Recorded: {"value": 4500, "unit": "rpm"}
